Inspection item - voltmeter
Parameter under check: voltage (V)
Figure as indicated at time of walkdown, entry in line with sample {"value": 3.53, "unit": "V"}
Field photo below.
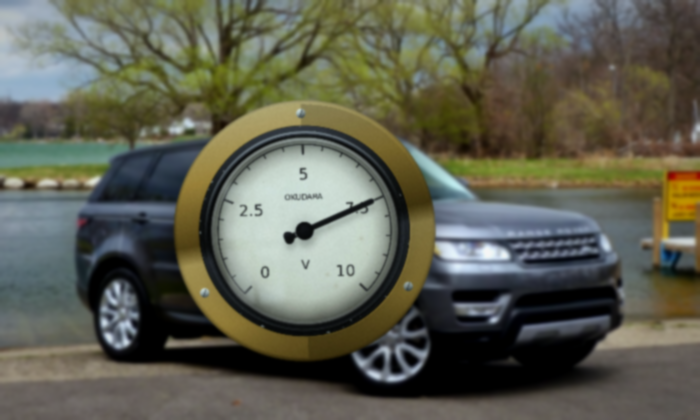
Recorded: {"value": 7.5, "unit": "V"}
